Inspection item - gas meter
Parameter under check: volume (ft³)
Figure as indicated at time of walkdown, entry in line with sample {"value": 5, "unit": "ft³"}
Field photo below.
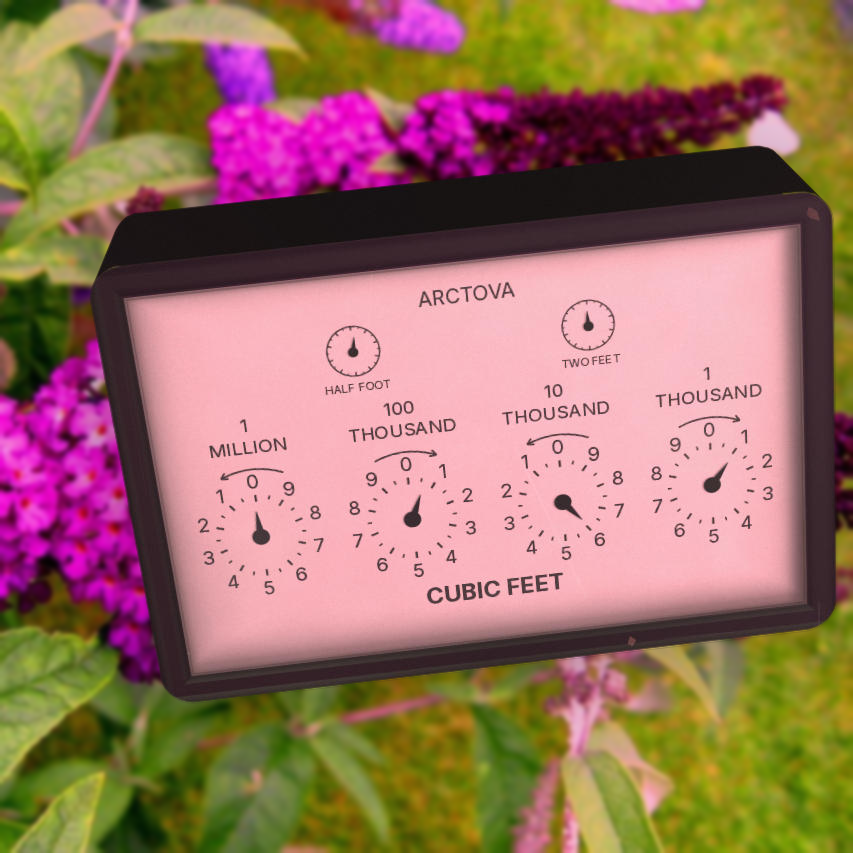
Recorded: {"value": 6100, "unit": "ft³"}
